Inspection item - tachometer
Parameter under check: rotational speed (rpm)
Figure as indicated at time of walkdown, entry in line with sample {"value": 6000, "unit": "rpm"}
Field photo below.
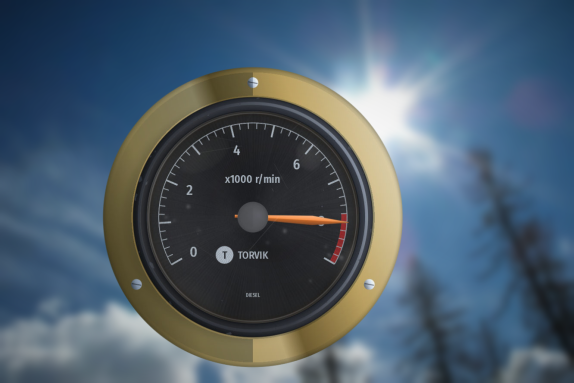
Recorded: {"value": 8000, "unit": "rpm"}
